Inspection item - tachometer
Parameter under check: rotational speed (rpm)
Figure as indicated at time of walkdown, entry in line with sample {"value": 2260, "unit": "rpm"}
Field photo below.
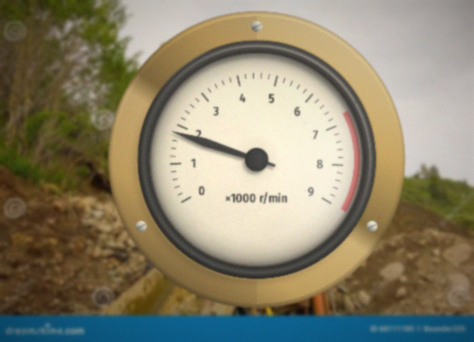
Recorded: {"value": 1800, "unit": "rpm"}
